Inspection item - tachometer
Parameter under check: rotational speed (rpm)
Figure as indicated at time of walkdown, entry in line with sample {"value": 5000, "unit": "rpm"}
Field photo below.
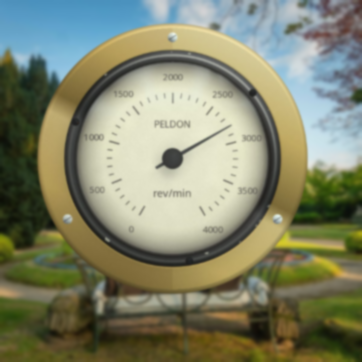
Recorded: {"value": 2800, "unit": "rpm"}
